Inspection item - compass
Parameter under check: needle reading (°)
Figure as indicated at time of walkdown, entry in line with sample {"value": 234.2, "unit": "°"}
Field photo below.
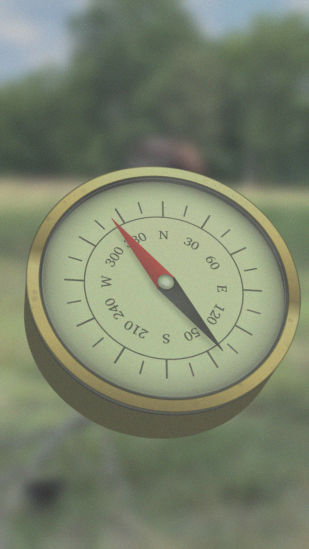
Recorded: {"value": 322.5, "unit": "°"}
